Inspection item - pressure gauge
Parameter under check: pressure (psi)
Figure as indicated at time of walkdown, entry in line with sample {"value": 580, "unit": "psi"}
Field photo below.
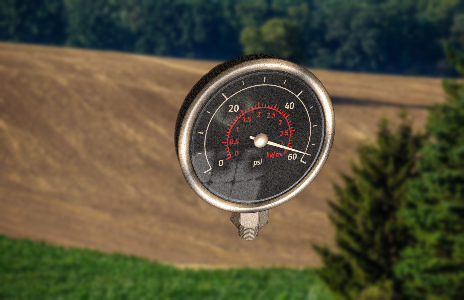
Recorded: {"value": 57.5, "unit": "psi"}
